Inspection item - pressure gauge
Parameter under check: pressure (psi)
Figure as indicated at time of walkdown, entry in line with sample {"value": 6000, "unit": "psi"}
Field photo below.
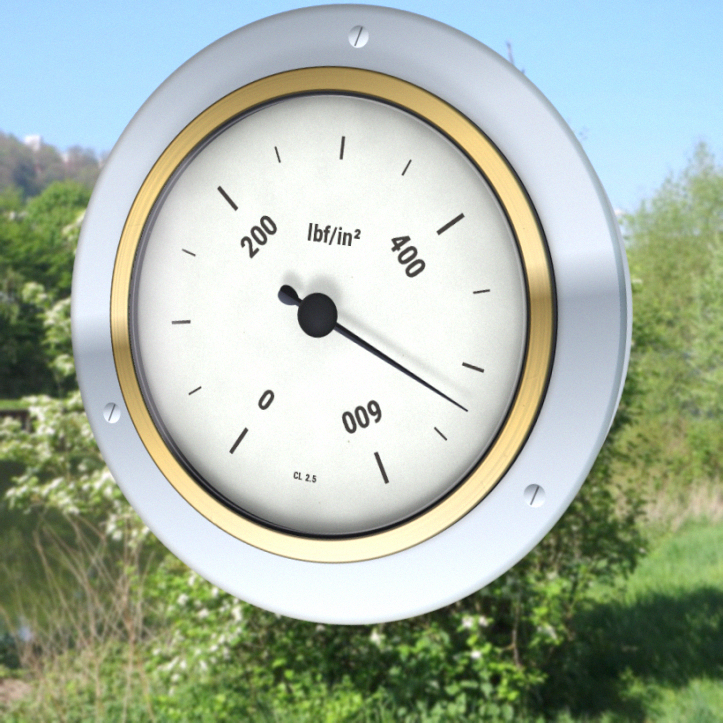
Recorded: {"value": 525, "unit": "psi"}
